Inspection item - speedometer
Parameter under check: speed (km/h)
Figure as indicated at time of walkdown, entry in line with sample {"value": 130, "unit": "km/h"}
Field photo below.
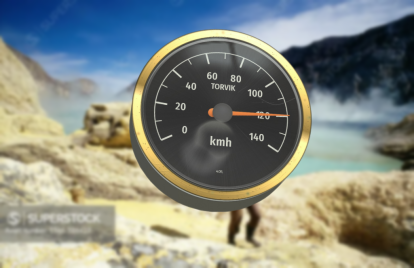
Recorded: {"value": 120, "unit": "km/h"}
